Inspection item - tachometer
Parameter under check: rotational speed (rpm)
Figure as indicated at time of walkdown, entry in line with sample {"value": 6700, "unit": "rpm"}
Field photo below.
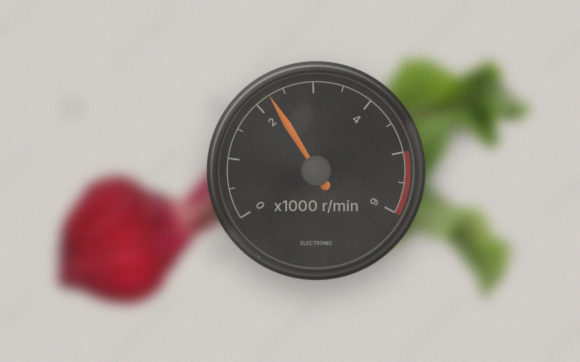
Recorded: {"value": 2250, "unit": "rpm"}
